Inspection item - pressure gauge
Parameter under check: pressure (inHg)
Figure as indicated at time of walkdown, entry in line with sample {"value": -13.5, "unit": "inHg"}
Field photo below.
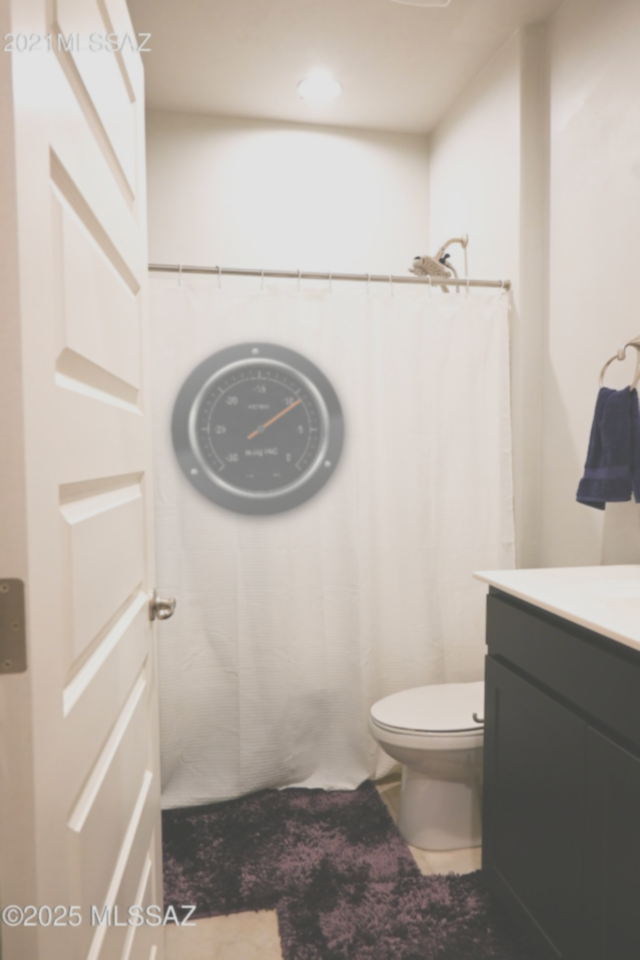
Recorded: {"value": -9, "unit": "inHg"}
